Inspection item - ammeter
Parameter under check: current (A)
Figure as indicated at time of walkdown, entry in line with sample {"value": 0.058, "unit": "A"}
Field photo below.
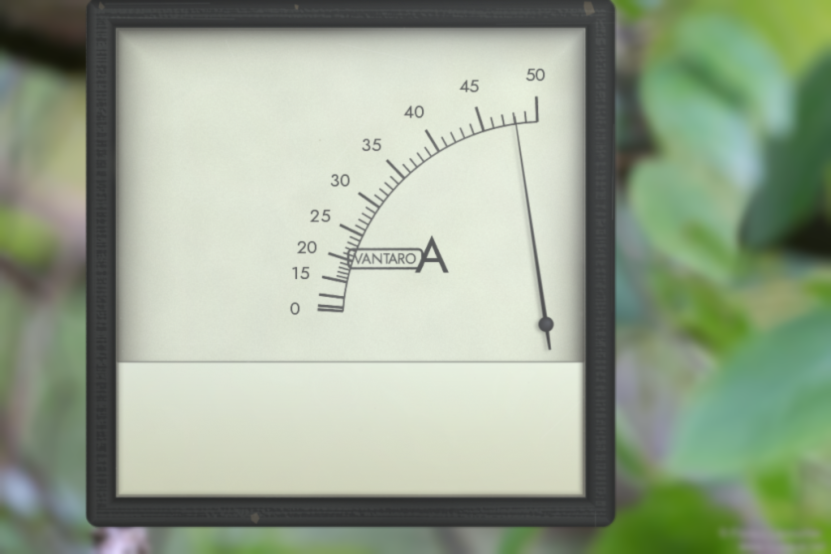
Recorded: {"value": 48, "unit": "A"}
